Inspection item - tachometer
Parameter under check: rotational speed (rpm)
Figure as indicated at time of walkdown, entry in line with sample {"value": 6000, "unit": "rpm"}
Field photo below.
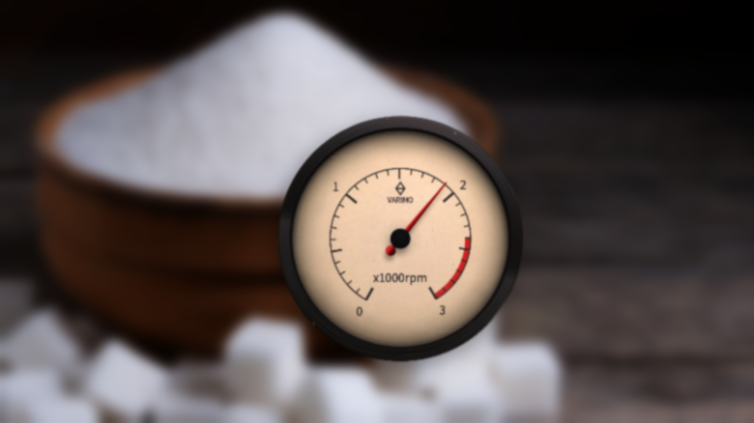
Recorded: {"value": 1900, "unit": "rpm"}
